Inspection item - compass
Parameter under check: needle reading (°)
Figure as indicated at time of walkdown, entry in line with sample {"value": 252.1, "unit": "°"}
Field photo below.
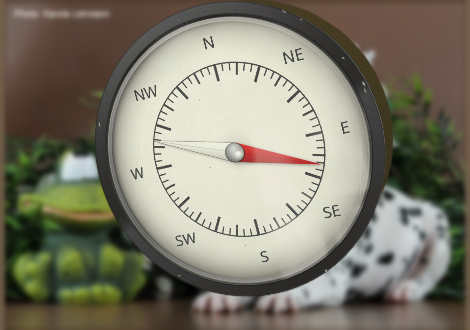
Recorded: {"value": 110, "unit": "°"}
